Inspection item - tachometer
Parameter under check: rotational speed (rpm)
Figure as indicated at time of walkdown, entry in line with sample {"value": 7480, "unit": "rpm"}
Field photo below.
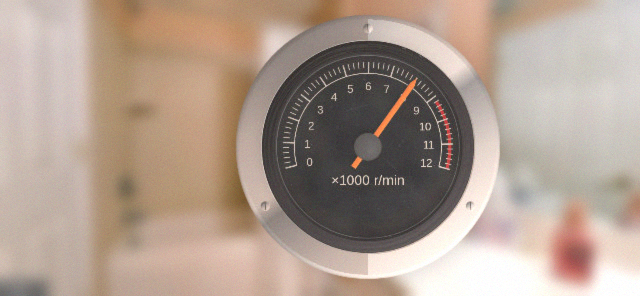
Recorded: {"value": 8000, "unit": "rpm"}
